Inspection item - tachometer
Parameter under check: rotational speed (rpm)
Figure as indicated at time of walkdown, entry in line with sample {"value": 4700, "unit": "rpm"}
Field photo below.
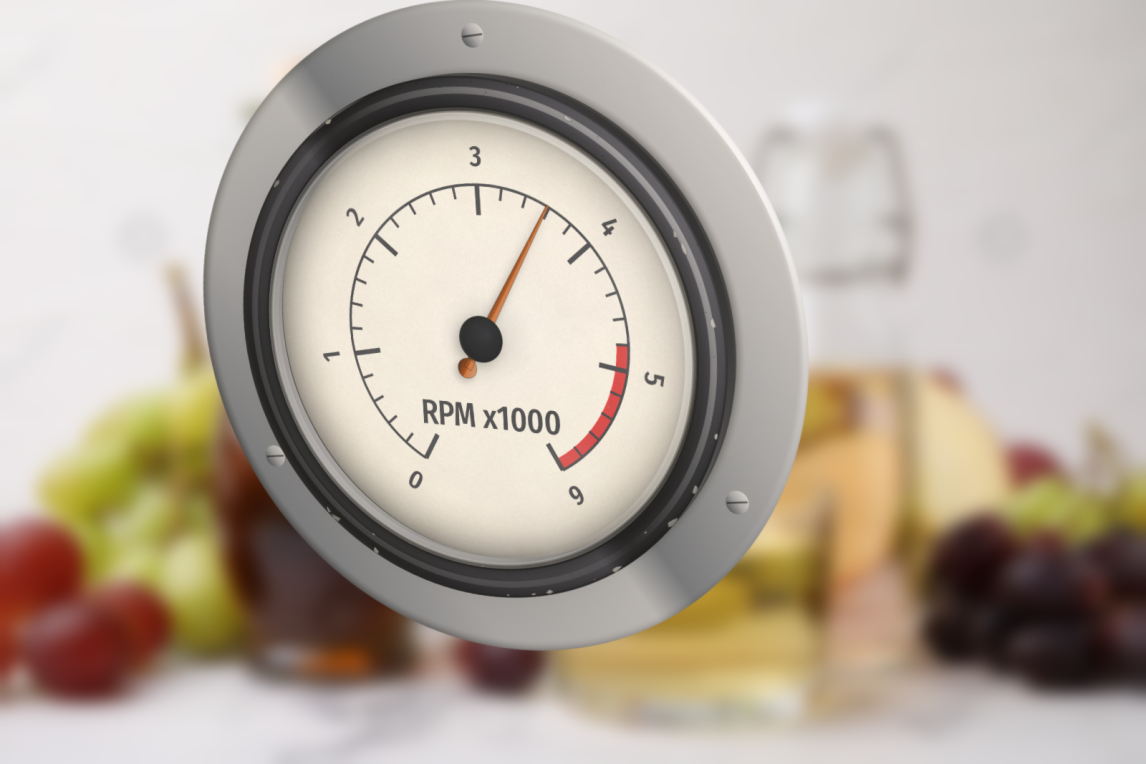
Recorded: {"value": 3600, "unit": "rpm"}
